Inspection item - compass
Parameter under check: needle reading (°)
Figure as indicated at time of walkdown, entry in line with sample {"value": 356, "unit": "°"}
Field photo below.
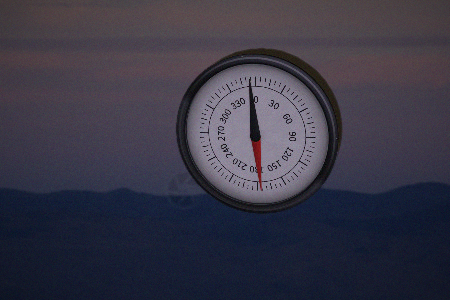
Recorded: {"value": 175, "unit": "°"}
